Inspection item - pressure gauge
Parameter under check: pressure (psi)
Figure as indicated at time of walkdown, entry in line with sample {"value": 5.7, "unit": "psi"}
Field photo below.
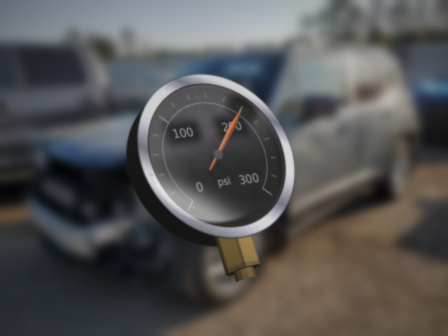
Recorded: {"value": 200, "unit": "psi"}
